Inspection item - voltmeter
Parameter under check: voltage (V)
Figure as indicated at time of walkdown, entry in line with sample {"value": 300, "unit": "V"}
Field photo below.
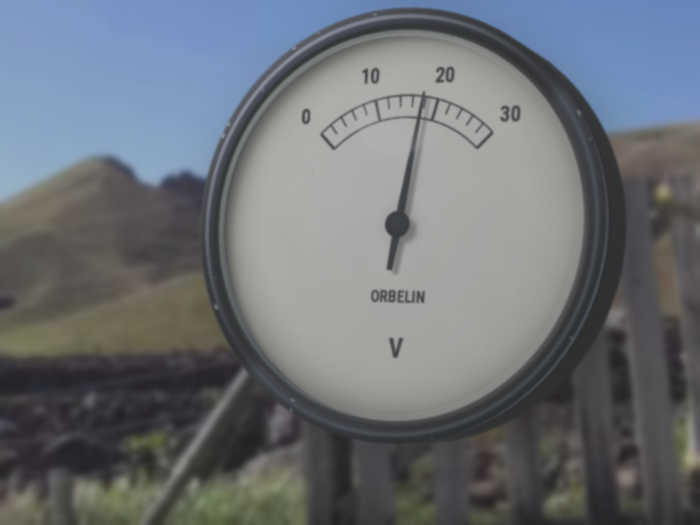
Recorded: {"value": 18, "unit": "V"}
